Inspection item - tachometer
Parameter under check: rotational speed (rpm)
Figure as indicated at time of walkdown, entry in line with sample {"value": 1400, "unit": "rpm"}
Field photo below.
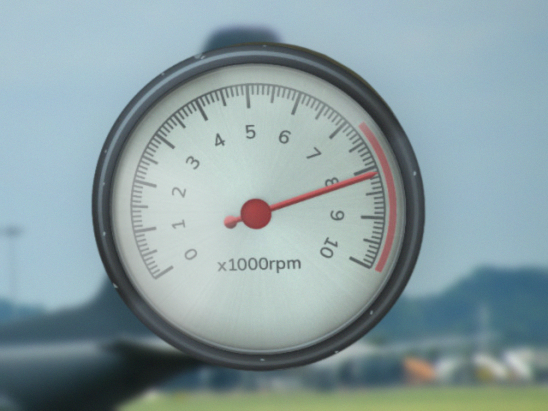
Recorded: {"value": 8100, "unit": "rpm"}
